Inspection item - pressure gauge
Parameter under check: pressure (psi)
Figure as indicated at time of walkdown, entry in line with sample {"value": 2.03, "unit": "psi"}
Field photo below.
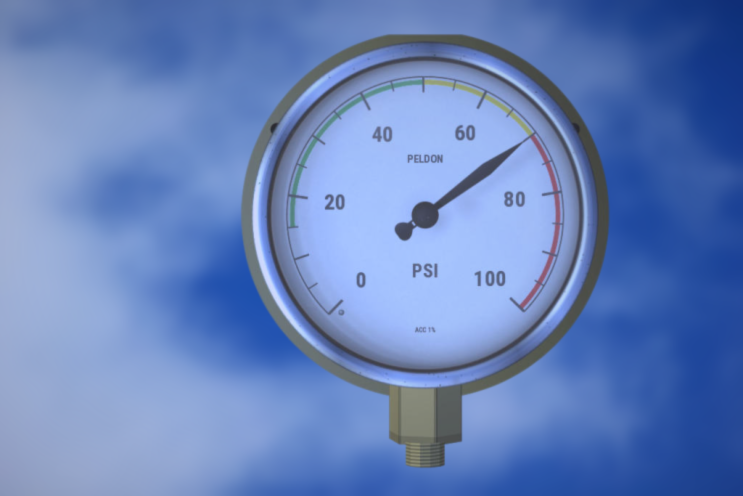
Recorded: {"value": 70, "unit": "psi"}
